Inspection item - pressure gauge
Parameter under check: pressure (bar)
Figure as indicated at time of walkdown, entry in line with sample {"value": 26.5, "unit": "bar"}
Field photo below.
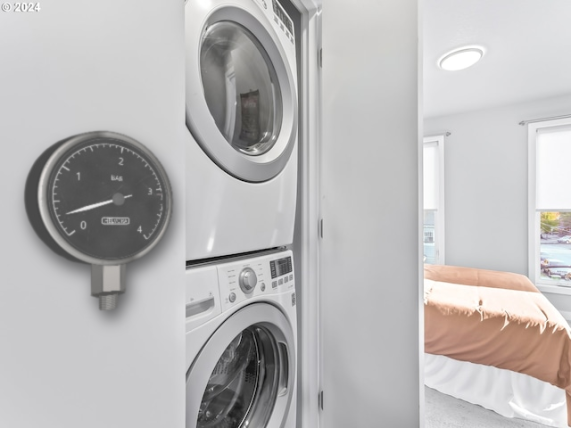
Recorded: {"value": 0.3, "unit": "bar"}
